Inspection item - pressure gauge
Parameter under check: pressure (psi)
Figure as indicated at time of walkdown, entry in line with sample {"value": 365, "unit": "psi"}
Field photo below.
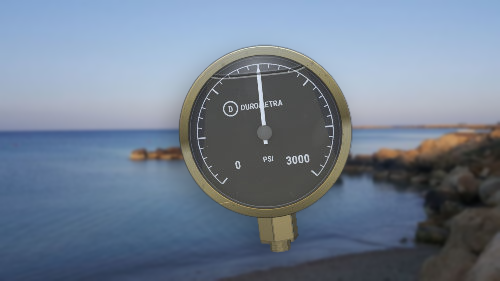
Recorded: {"value": 1500, "unit": "psi"}
